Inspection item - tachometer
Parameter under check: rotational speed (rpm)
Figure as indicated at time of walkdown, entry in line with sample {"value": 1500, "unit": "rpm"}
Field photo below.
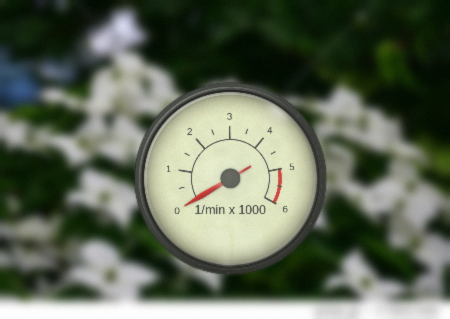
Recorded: {"value": 0, "unit": "rpm"}
